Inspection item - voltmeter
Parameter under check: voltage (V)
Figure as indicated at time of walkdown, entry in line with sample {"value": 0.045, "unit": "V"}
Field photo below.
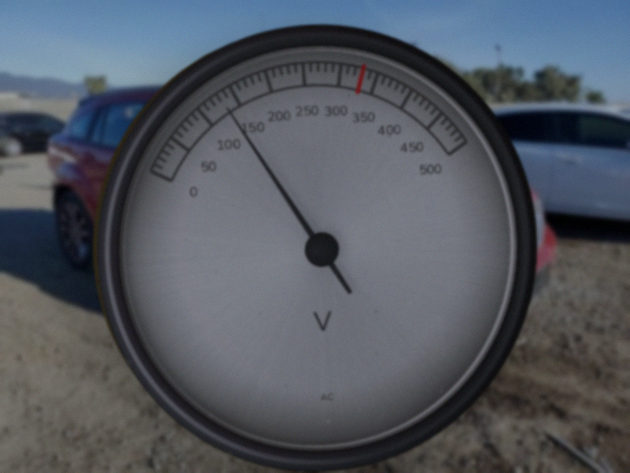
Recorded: {"value": 130, "unit": "V"}
